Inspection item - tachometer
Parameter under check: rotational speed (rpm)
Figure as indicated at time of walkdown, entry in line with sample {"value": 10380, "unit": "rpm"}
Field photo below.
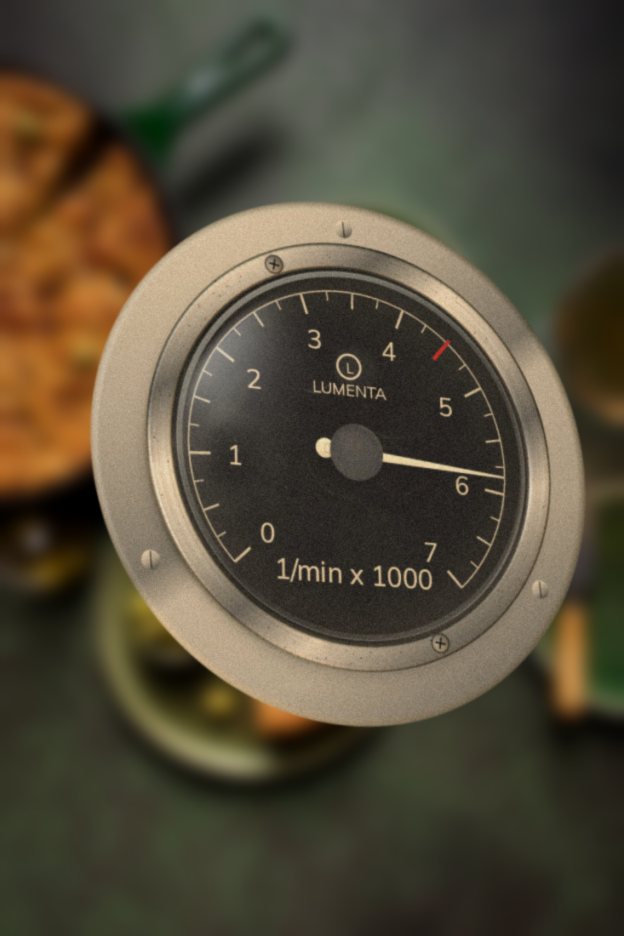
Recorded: {"value": 5875, "unit": "rpm"}
